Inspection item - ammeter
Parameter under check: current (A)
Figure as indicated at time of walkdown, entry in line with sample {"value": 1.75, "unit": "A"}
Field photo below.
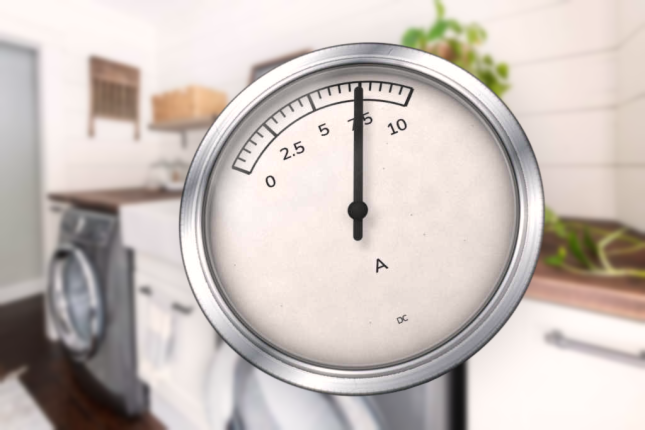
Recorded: {"value": 7.5, "unit": "A"}
